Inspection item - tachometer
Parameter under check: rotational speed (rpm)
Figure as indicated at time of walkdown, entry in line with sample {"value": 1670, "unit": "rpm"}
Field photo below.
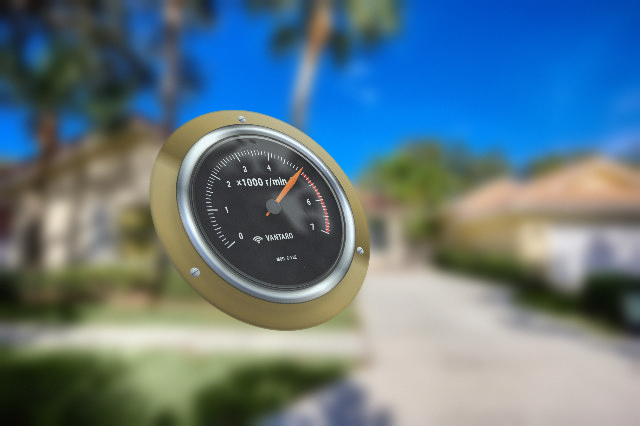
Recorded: {"value": 5000, "unit": "rpm"}
